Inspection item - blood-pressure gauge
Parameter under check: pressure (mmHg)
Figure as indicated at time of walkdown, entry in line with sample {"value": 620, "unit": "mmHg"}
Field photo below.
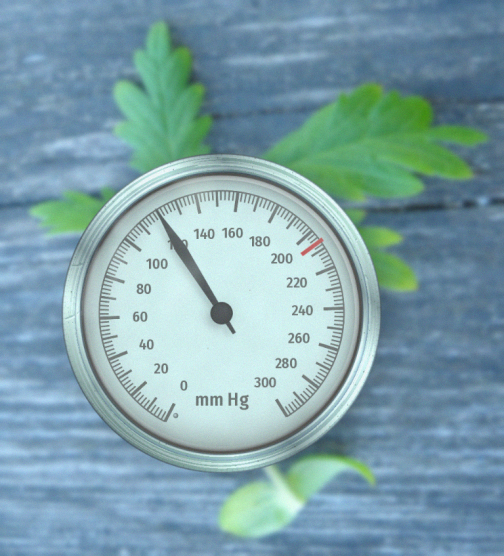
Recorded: {"value": 120, "unit": "mmHg"}
